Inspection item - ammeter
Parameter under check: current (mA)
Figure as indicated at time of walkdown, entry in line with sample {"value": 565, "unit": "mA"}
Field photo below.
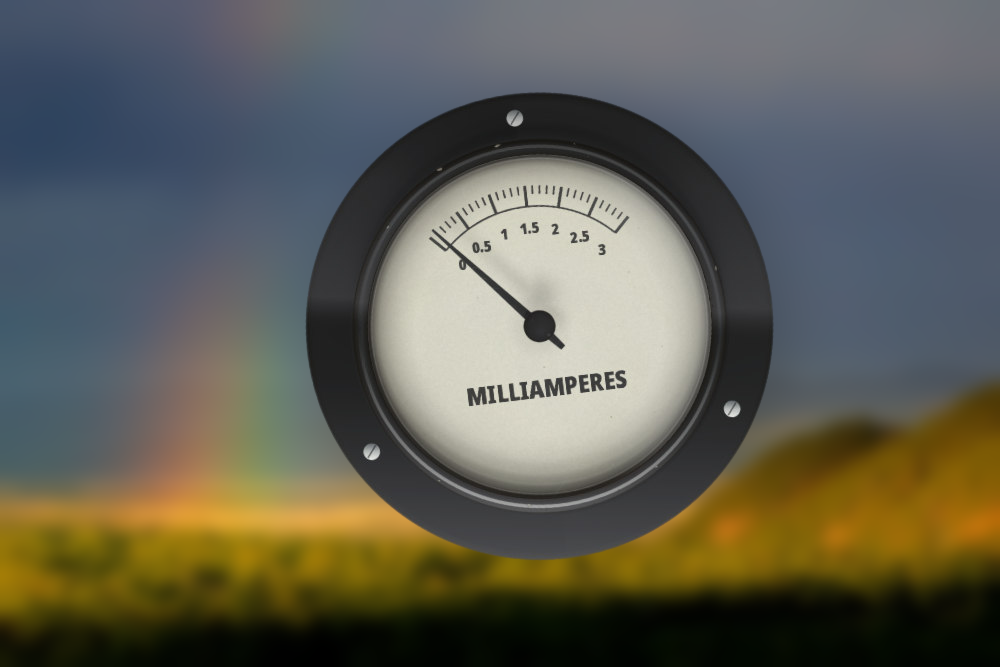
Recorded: {"value": 0.1, "unit": "mA"}
